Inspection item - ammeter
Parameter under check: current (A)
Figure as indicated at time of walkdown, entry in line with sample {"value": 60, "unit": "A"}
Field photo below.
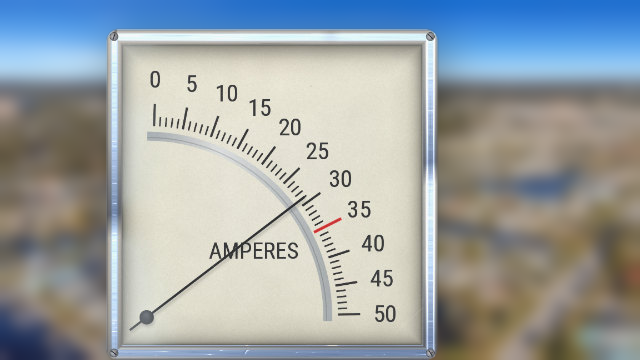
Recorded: {"value": 29, "unit": "A"}
